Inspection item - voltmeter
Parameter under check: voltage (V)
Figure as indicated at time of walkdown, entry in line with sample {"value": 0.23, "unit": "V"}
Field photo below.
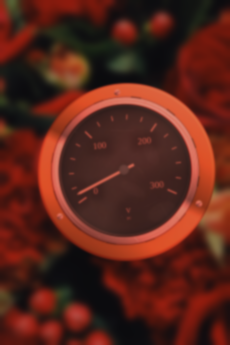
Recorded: {"value": 10, "unit": "V"}
